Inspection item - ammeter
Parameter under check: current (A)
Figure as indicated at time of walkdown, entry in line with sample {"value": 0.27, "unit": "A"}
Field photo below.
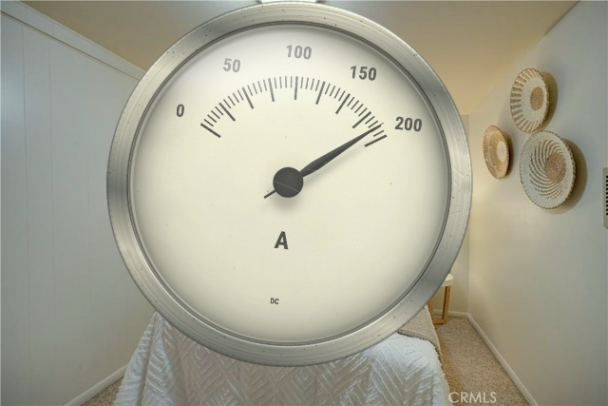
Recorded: {"value": 190, "unit": "A"}
